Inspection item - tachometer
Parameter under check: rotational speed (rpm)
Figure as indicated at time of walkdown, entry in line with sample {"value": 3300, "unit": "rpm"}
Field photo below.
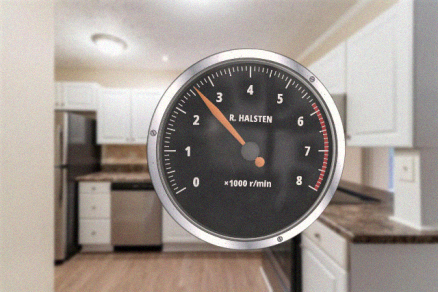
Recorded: {"value": 2600, "unit": "rpm"}
